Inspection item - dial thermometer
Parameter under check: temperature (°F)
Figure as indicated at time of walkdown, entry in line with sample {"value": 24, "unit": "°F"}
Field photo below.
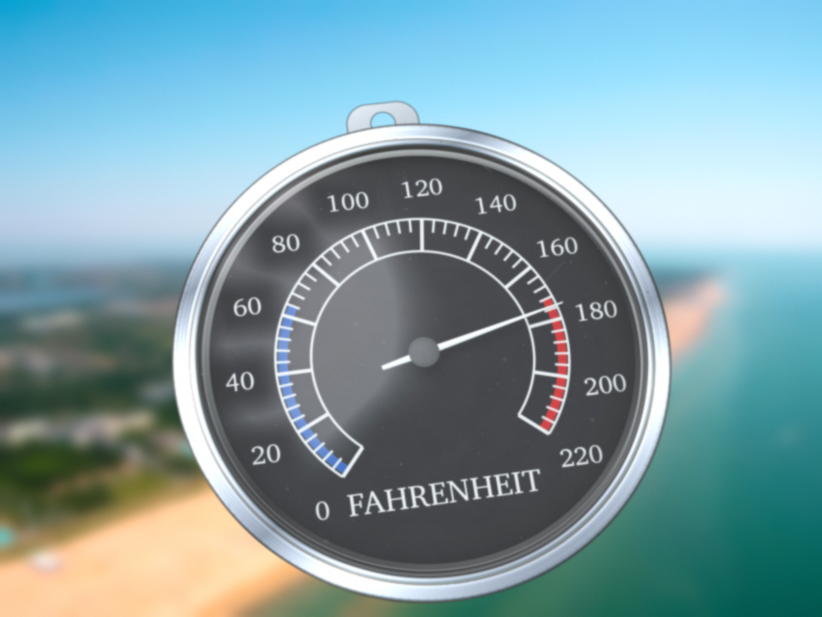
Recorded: {"value": 176, "unit": "°F"}
